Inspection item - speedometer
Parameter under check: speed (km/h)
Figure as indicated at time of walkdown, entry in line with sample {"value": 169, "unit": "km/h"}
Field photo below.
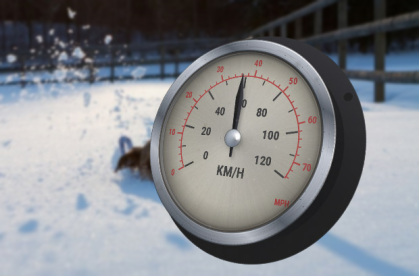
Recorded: {"value": 60, "unit": "km/h"}
